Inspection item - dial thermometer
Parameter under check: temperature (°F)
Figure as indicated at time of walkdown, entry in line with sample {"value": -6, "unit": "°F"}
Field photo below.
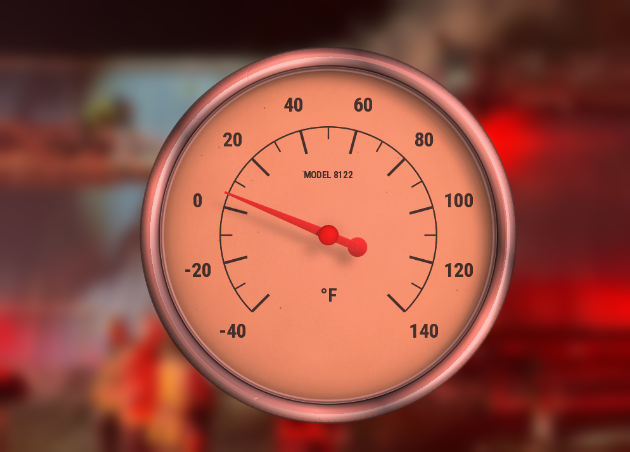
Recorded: {"value": 5, "unit": "°F"}
